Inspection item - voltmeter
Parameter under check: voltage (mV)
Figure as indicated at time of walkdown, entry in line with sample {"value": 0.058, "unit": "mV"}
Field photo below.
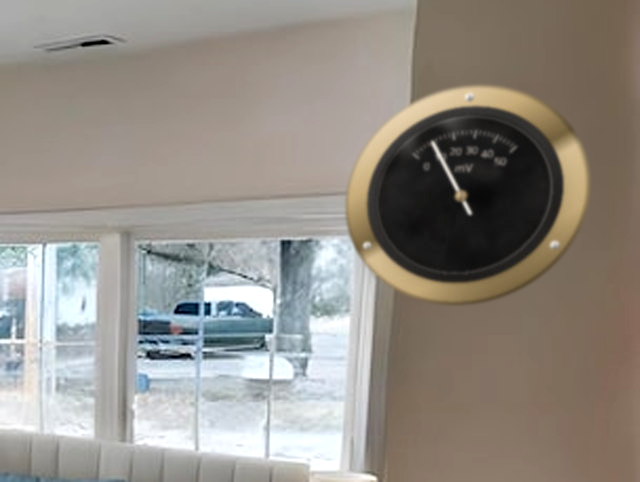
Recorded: {"value": 10, "unit": "mV"}
